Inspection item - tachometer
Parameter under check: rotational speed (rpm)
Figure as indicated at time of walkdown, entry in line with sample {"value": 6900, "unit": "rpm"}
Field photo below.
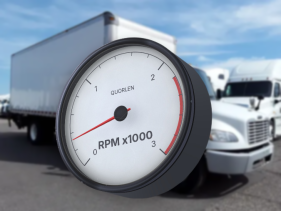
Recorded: {"value": 300, "unit": "rpm"}
